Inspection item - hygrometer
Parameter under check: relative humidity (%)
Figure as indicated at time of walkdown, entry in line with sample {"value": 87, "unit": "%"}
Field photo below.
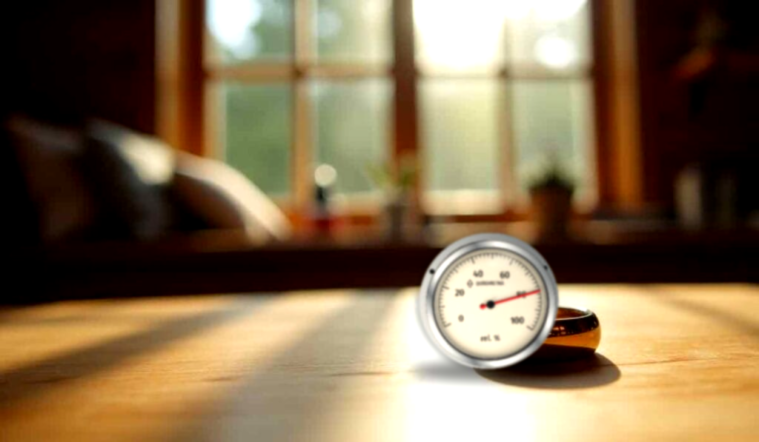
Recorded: {"value": 80, "unit": "%"}
